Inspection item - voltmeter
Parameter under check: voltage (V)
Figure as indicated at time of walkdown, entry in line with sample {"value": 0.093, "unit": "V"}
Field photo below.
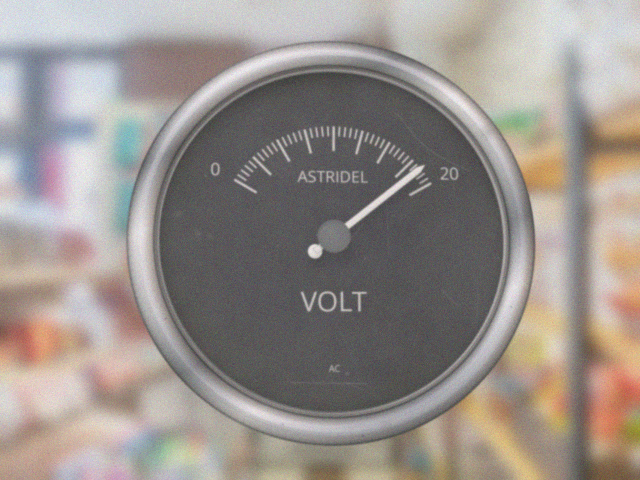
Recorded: {"value": 18.5, "unit": "V"}
